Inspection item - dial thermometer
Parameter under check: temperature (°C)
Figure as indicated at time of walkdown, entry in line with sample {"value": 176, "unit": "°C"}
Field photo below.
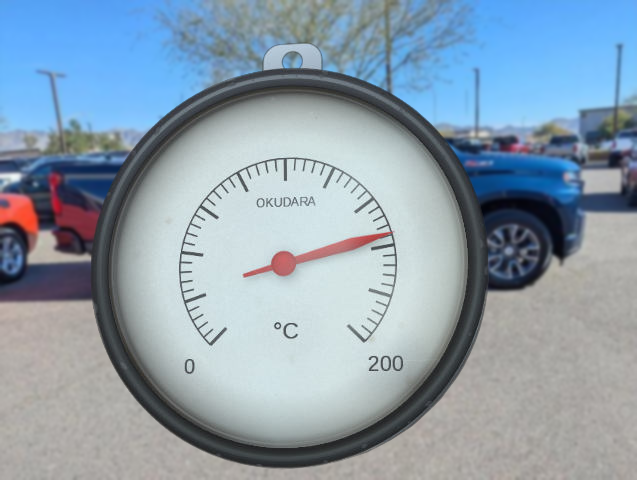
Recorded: {"value": 156, "unit": "°C"}
